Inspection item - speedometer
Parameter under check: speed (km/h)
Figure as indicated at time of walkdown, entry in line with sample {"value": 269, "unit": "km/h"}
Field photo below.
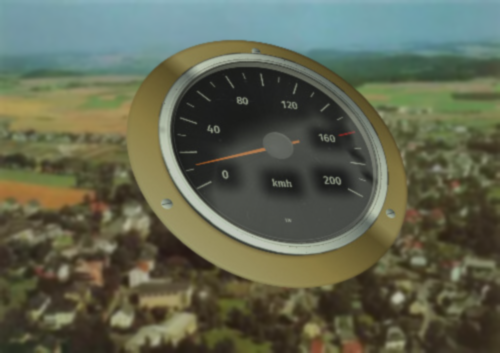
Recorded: {"value": 10, "unit": "km/h"}
